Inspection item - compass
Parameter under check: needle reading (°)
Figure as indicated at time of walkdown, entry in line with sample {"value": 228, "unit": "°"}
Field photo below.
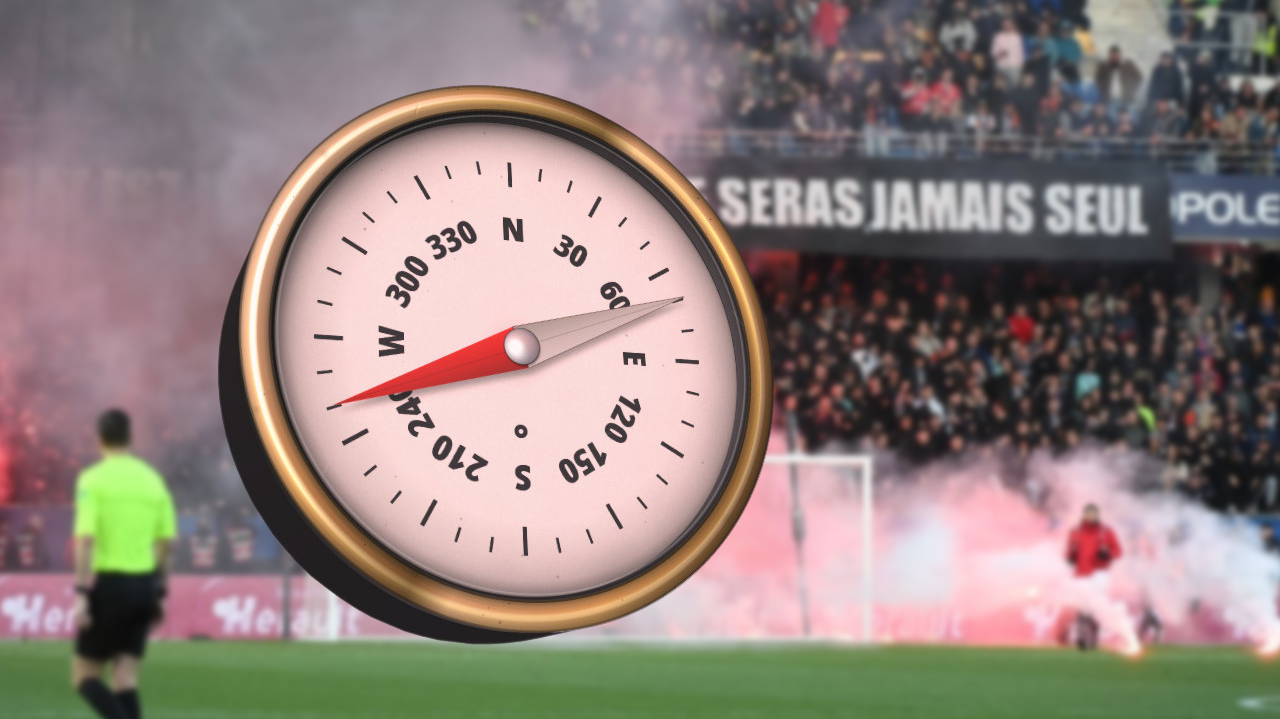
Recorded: {"value": 250, "unit": "°"}
